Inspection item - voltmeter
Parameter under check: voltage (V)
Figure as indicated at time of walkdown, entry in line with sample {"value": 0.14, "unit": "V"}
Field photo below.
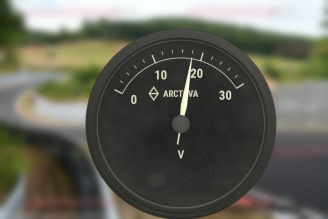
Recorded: {"value": 18, "unit": "V"}
